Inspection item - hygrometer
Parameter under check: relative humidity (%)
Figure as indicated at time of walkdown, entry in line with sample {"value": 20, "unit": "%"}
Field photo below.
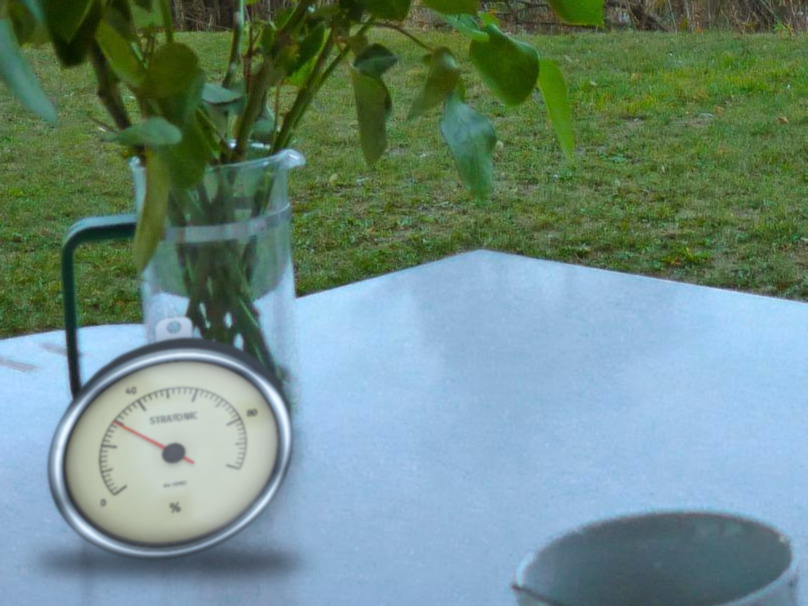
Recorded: {"value": 30, "unit": "%"}
